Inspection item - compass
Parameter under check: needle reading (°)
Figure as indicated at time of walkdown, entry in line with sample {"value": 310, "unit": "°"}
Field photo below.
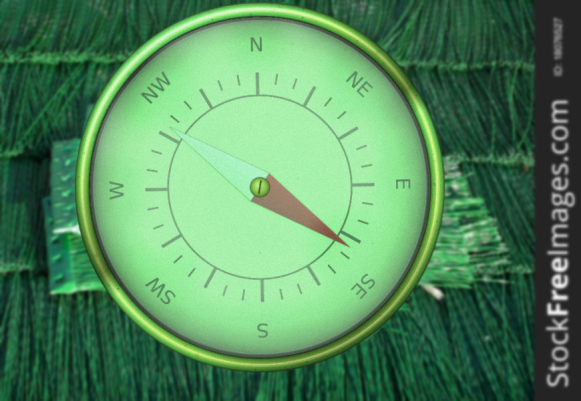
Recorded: {"value": 125, "unit": "°"}
